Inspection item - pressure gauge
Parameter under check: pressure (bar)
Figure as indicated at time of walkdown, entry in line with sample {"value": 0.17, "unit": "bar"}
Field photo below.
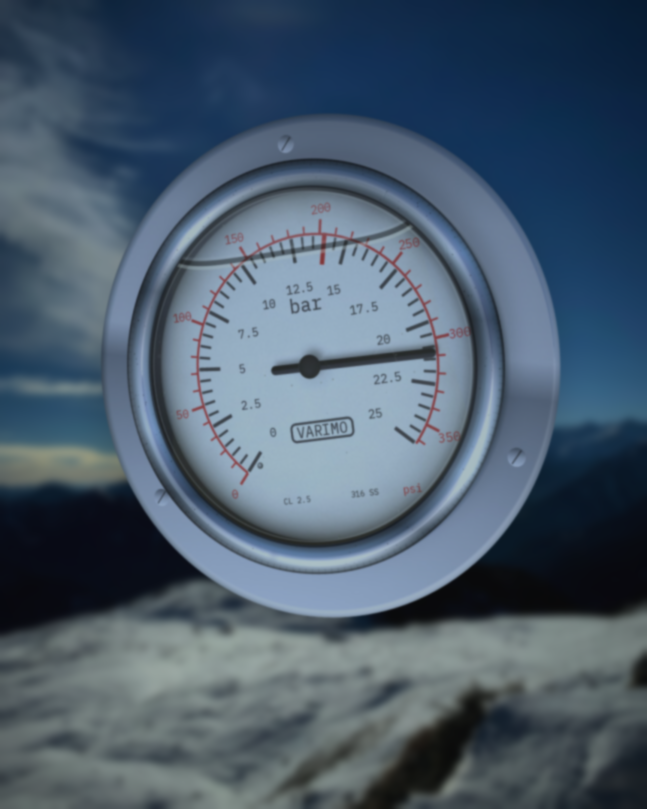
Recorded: {"value": 21.25, "unit": "bar"}
